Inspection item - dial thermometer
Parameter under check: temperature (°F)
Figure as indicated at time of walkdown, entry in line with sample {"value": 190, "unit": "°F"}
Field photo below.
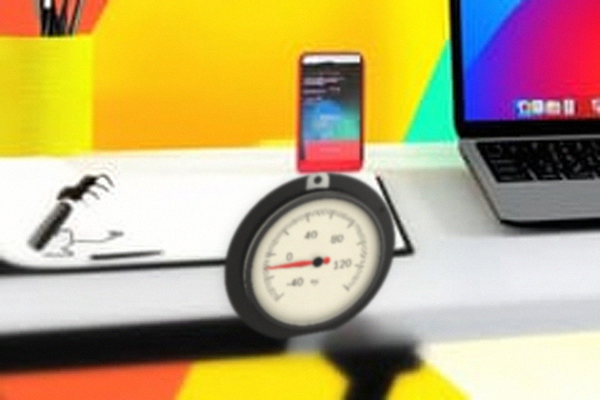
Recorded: {"value": -10, "unit": "°F"}
